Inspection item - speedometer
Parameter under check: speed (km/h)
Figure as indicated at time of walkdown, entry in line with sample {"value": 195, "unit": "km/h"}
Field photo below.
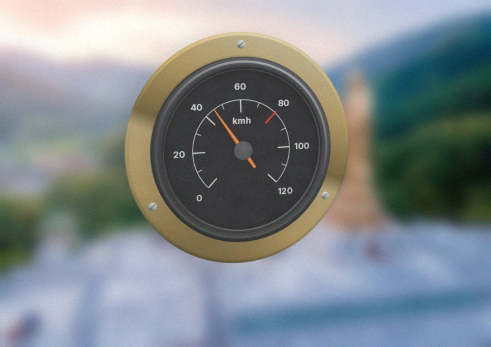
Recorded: {"value": 45, "unit": "km/h"}
